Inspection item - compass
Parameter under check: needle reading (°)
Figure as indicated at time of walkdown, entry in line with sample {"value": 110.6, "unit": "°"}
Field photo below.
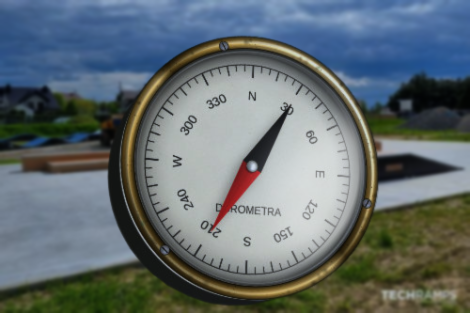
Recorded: {"value": 210, "unit": "°"}
